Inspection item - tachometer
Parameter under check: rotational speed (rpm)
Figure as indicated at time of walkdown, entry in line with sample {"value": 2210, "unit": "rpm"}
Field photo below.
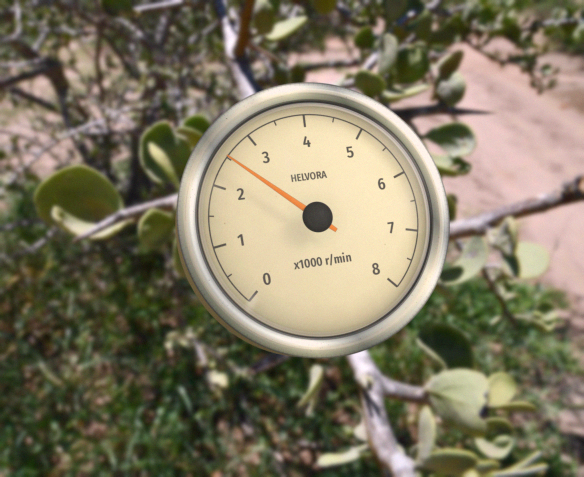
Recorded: {"value": 2500, "unit": "rpm"}
